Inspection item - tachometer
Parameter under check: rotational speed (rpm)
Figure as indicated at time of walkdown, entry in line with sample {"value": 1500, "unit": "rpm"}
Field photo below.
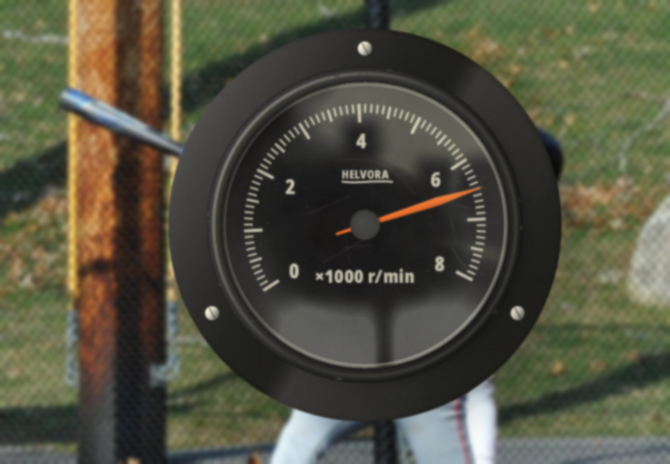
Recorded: {"value": 6500, "unit": "rpm"}
